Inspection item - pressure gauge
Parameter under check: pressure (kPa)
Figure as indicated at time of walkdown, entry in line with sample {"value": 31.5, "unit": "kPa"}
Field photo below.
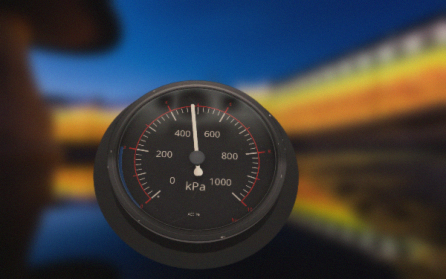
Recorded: {"value": 480, "unit": "kPa"}
